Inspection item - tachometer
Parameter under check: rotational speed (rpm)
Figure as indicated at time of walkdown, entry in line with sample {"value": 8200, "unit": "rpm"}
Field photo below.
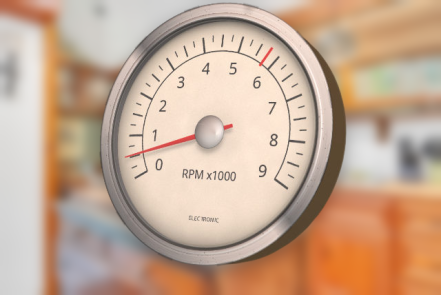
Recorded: {"value": 500, "unit": "rpm"}
